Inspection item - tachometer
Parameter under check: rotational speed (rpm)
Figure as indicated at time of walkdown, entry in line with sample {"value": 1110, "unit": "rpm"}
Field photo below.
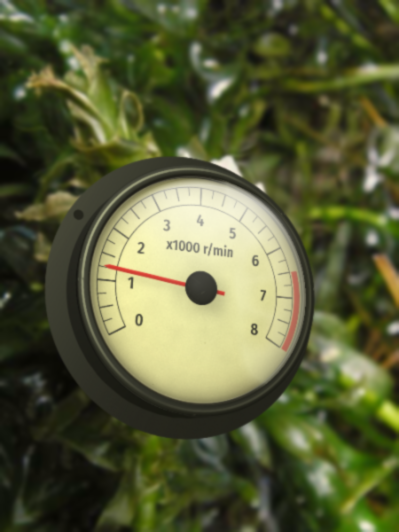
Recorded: {"value": 1250, "unit": "rpm"}
